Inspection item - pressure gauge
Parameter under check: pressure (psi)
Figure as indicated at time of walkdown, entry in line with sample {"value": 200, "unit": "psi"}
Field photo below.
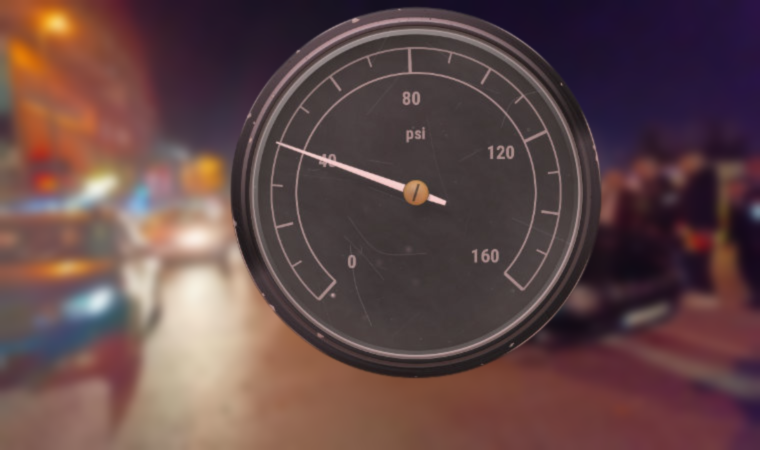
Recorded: {"value": 40, "unit": "psi"}
